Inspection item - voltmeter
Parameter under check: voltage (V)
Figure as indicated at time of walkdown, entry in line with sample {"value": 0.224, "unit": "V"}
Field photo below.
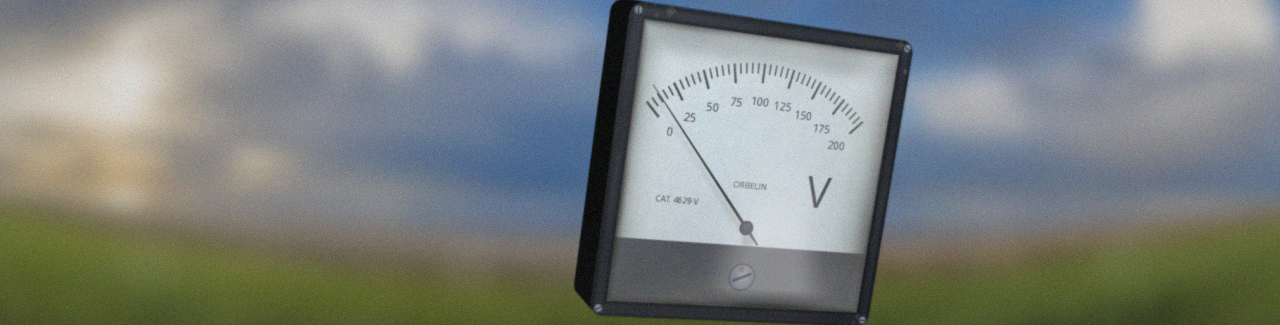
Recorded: {"value": 10, "unit": "V"}
